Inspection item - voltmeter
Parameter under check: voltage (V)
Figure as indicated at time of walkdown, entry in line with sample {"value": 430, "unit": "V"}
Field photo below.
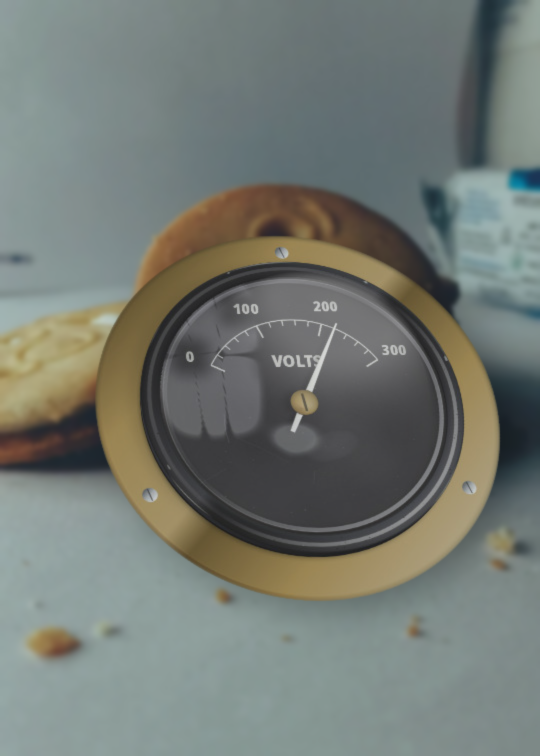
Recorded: {"value": 220, "unit": "V"}
